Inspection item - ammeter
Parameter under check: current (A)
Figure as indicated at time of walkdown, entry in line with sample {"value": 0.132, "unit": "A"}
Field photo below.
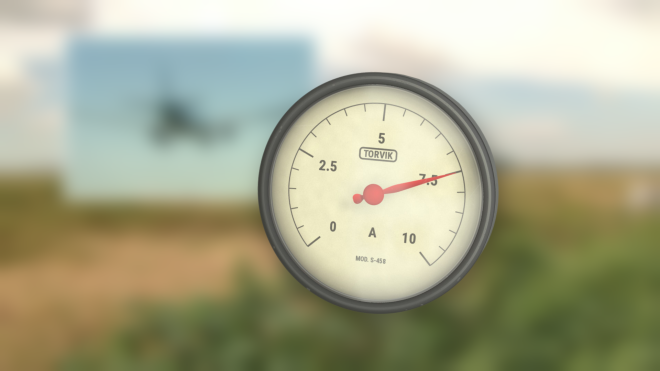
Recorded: {"value": 7.5, "unit": "A"}
